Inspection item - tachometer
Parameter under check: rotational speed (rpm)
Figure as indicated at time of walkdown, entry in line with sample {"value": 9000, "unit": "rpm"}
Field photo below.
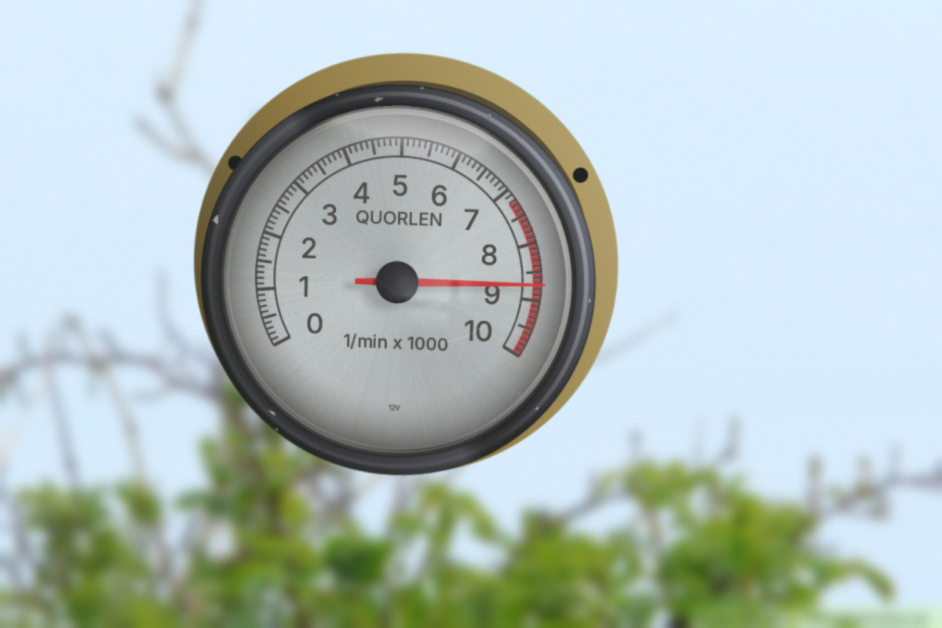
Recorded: {"value": 8700, "unit": "rpm"}
